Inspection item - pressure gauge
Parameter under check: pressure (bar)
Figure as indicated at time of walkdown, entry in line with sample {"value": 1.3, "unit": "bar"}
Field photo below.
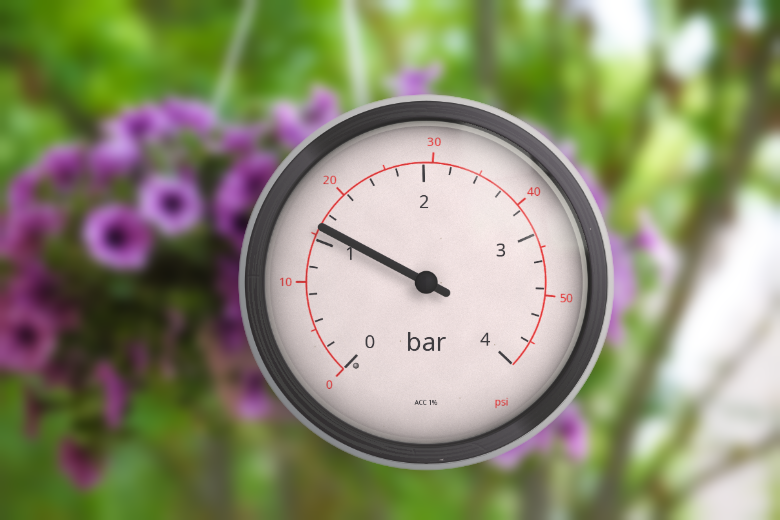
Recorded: {"value": 1.1, "unit": "bar"}
